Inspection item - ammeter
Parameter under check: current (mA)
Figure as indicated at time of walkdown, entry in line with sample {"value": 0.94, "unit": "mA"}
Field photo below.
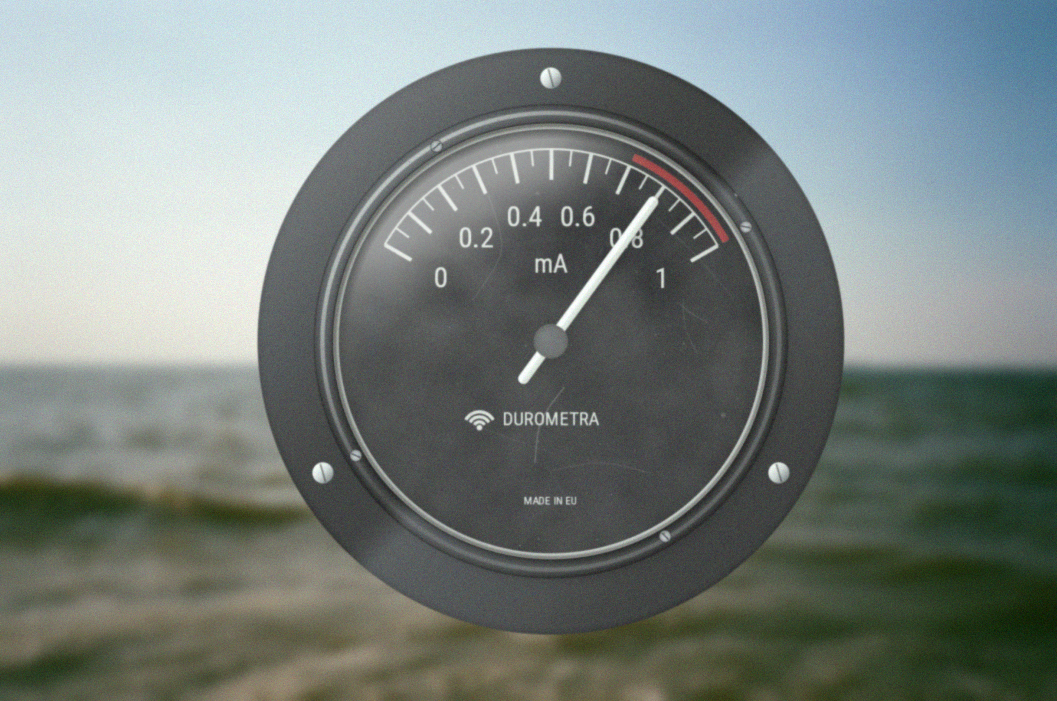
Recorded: {"value": 0.8, "unit": "mA"}
